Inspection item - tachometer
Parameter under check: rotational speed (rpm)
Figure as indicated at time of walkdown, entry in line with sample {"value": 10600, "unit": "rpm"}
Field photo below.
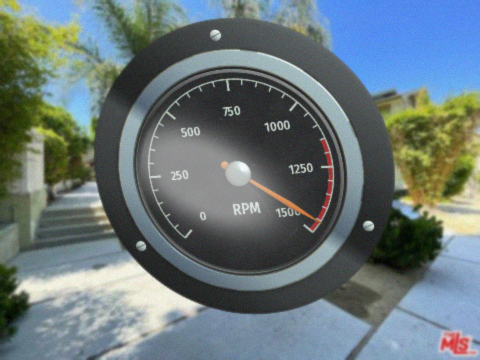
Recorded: {"value": 1450, "unit": "rpm"}
